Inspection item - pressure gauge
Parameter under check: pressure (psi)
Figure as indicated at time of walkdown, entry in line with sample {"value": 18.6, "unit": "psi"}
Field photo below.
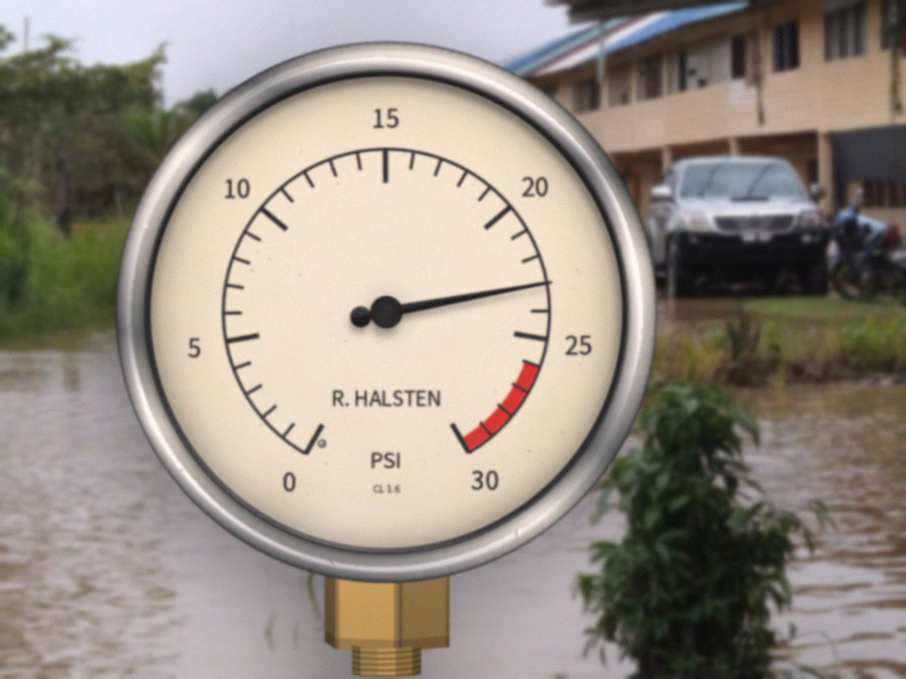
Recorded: {"value": 23, "unit": "psi"}
